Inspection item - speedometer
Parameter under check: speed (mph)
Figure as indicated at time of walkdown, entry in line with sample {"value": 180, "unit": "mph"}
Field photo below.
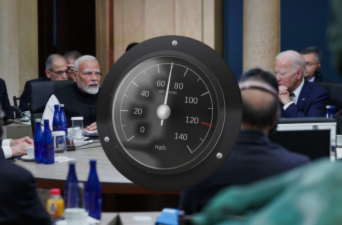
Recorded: {"value": 70, "unit": "mph"}
